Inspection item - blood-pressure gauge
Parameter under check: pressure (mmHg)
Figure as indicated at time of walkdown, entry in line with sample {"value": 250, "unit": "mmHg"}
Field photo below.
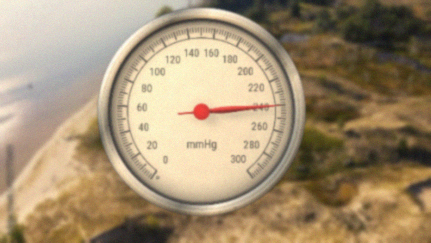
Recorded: {"value": 240, "unit": "mmHg"}
